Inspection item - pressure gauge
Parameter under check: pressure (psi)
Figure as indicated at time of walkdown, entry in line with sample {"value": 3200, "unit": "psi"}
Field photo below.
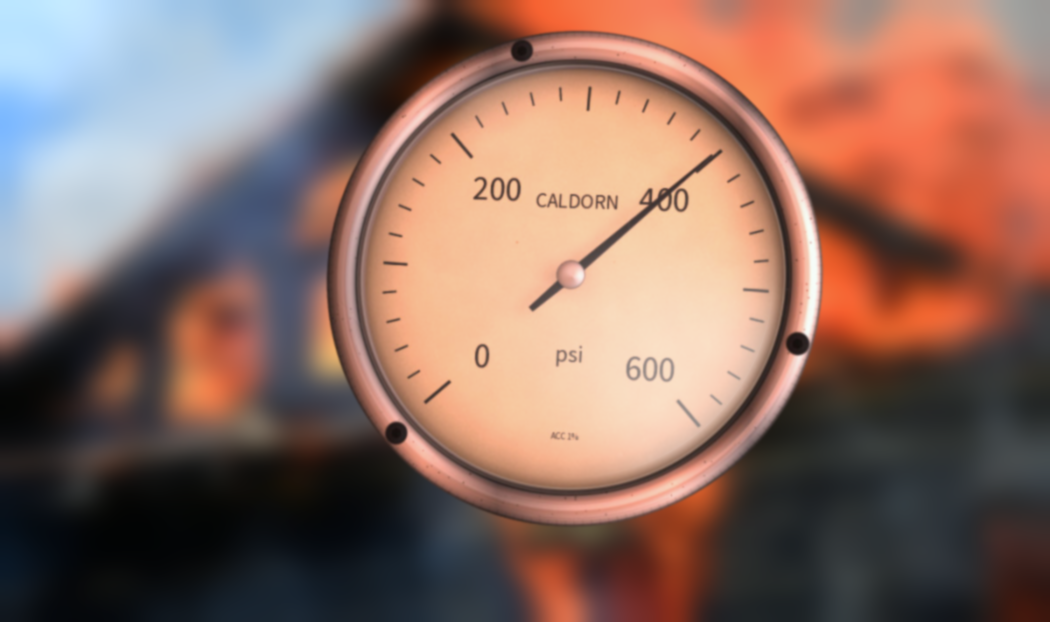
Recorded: {"value": 400, "unit": "psi"}
